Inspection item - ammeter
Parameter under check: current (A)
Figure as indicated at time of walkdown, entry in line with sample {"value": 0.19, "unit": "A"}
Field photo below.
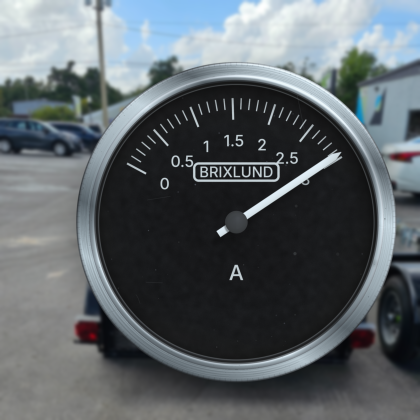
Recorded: {"value": 2.95, "unit": "A"}
